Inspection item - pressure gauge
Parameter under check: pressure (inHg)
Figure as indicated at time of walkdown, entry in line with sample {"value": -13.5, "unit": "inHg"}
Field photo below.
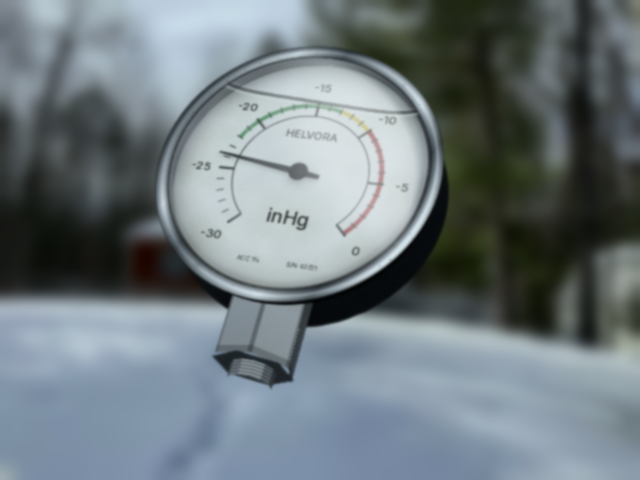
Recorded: {"value": -24, "unit": "inHg"}
